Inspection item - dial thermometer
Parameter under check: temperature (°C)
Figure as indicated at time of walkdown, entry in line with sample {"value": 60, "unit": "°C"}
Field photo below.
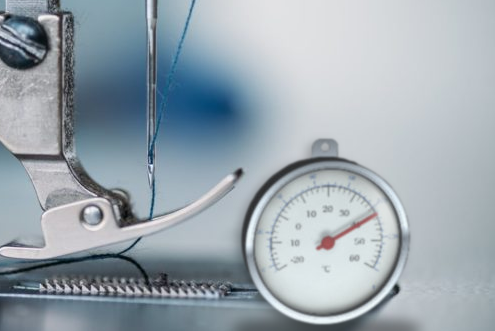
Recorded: {"value": 40, "unit": "°C"}
